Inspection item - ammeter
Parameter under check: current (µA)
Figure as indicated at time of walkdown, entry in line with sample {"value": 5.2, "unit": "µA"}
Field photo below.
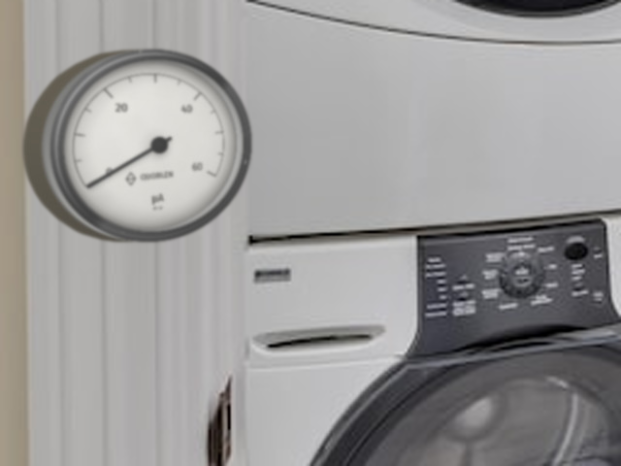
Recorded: {"value": 0, "unit": "µA"}
